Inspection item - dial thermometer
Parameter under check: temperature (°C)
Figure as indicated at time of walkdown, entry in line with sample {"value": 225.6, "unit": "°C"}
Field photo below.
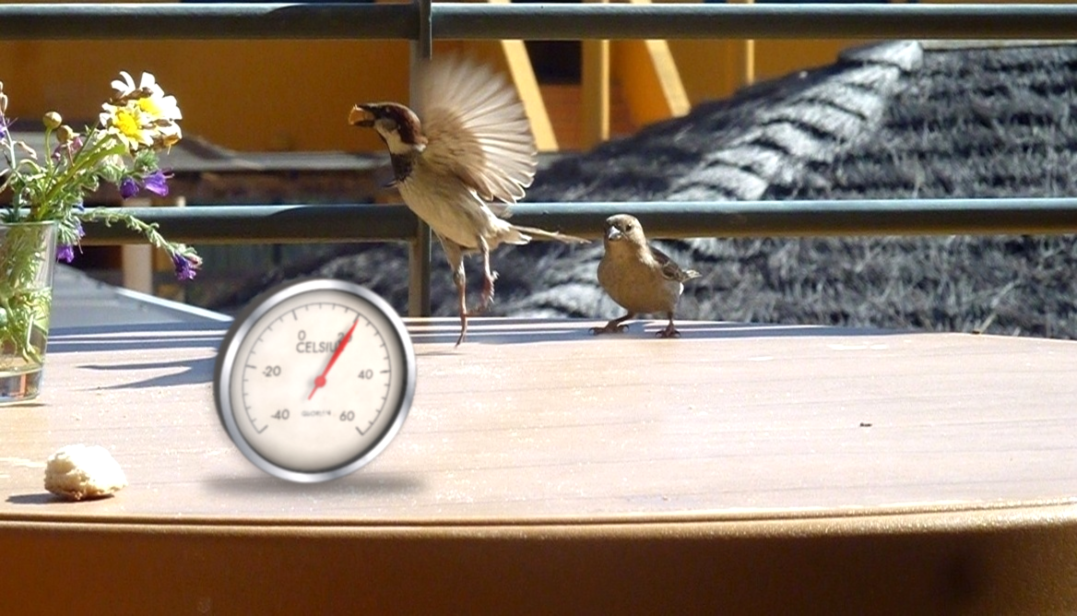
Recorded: {"value": 20, "unit": "°C"}
